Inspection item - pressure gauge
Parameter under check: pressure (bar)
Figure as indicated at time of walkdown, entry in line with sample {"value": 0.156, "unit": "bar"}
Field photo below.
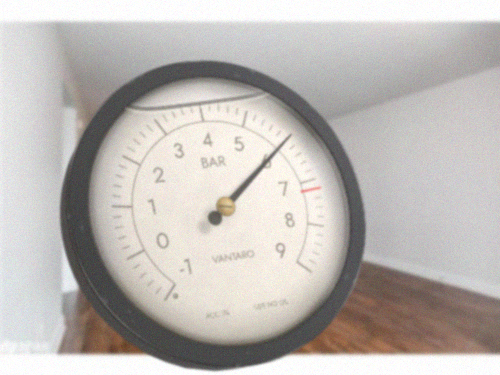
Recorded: {"value": 6, "unit": "bar"}
